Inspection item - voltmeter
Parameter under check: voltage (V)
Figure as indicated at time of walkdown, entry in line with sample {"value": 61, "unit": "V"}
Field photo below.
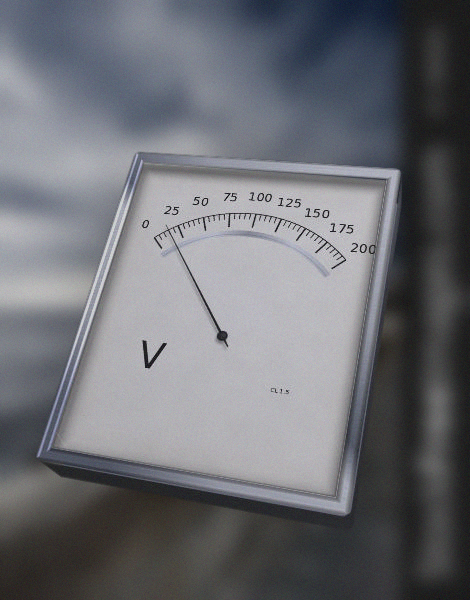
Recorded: {"value": 15, "unit": "V"}
